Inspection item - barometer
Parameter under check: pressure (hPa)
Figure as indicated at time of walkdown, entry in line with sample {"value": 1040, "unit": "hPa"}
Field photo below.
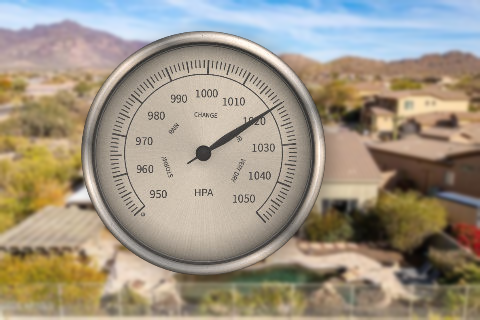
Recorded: {"value": 1020, "unit": "hPa"}
